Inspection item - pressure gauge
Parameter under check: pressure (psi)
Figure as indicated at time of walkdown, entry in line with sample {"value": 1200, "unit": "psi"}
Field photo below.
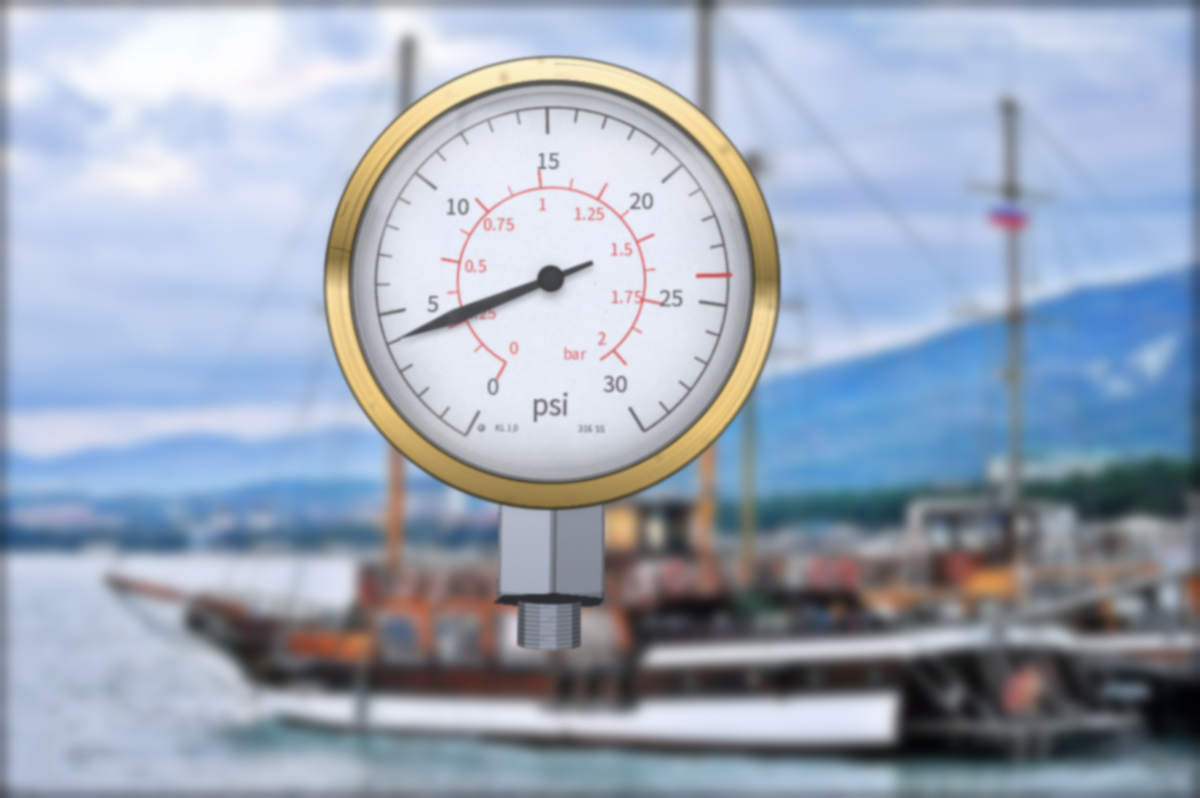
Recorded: {"value": 4, "unit": "psi"}
